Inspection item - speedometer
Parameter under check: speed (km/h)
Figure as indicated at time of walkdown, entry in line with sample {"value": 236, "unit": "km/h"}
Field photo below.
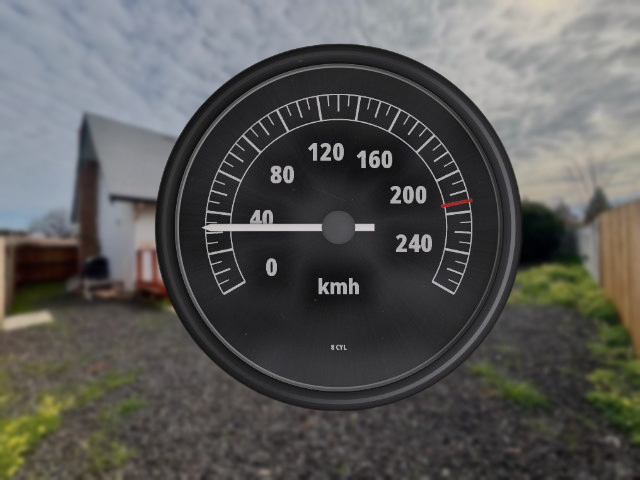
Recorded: {"value": 32.5, "unit": "km/h"}
